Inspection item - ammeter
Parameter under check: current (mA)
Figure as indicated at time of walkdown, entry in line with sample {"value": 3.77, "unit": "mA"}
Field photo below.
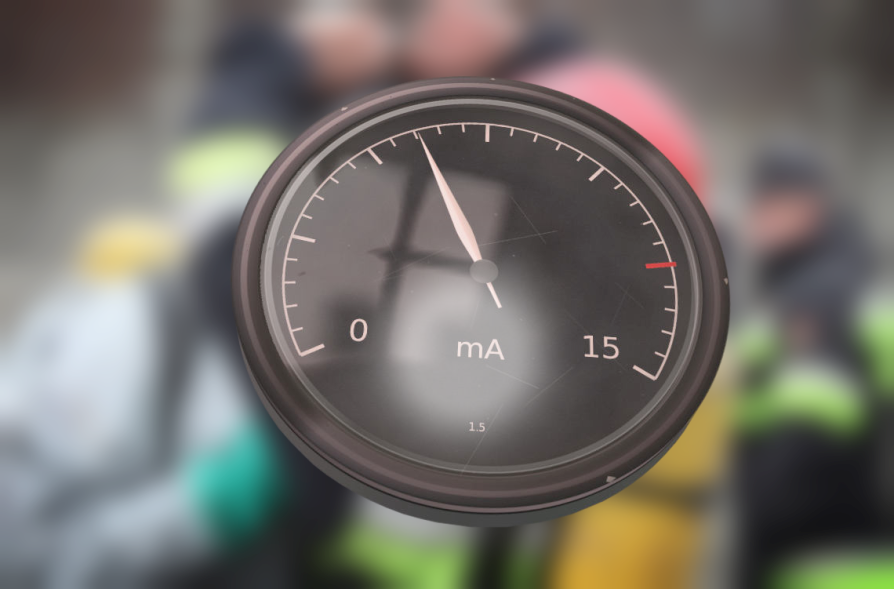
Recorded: {"value": 6, "unit": "mA"}
